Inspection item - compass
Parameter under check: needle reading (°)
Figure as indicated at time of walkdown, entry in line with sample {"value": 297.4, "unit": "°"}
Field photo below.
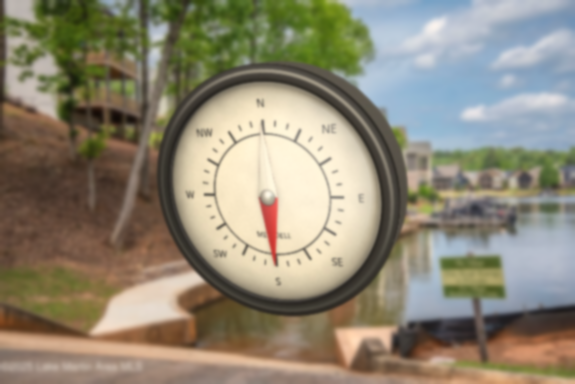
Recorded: {"value": 180, "unit": "°"}
